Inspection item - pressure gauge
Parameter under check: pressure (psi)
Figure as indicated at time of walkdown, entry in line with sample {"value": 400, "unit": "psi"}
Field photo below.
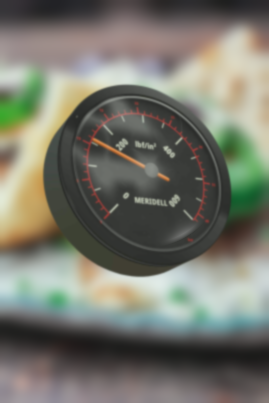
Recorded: {"value": 150, "unit": "psi"}
